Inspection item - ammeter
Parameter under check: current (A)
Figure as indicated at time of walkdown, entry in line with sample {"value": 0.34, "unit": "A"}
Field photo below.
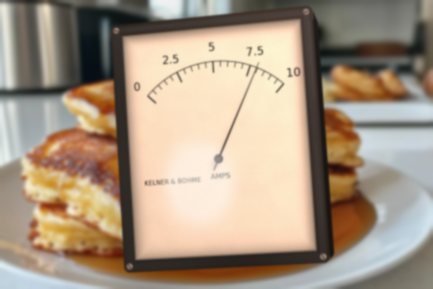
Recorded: {"value": 8, "unit": "A"}
